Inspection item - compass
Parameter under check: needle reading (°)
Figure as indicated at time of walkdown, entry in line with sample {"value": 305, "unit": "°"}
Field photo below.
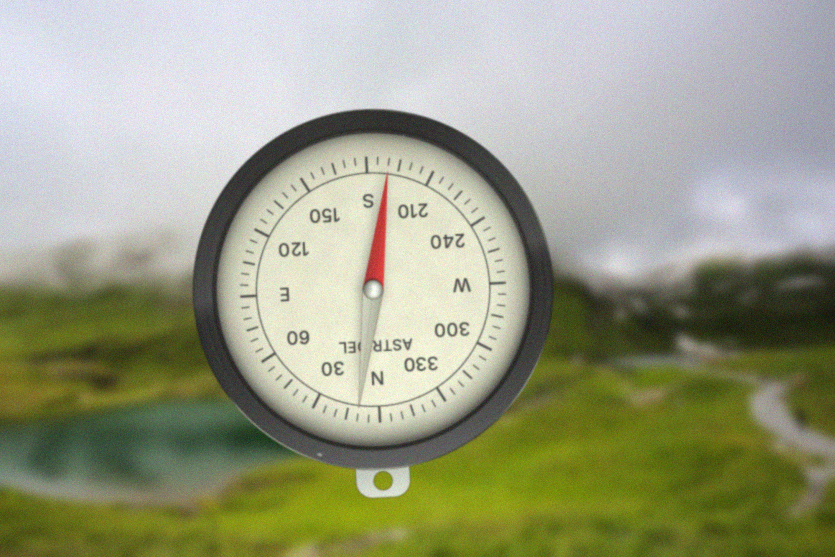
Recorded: {"value": 190, "unit": "°"}
